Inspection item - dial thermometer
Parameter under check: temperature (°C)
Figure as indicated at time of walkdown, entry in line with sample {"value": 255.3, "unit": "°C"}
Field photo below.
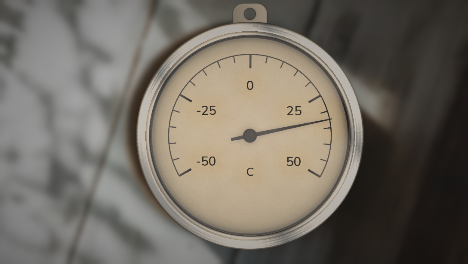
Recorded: {"value": 32.5, "unit": "°C"}
